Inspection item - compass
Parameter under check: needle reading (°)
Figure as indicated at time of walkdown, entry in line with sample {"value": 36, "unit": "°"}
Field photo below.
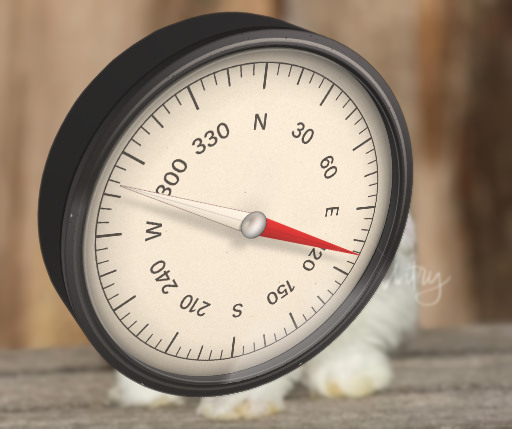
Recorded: {"value": 110, "unit": "°"}
